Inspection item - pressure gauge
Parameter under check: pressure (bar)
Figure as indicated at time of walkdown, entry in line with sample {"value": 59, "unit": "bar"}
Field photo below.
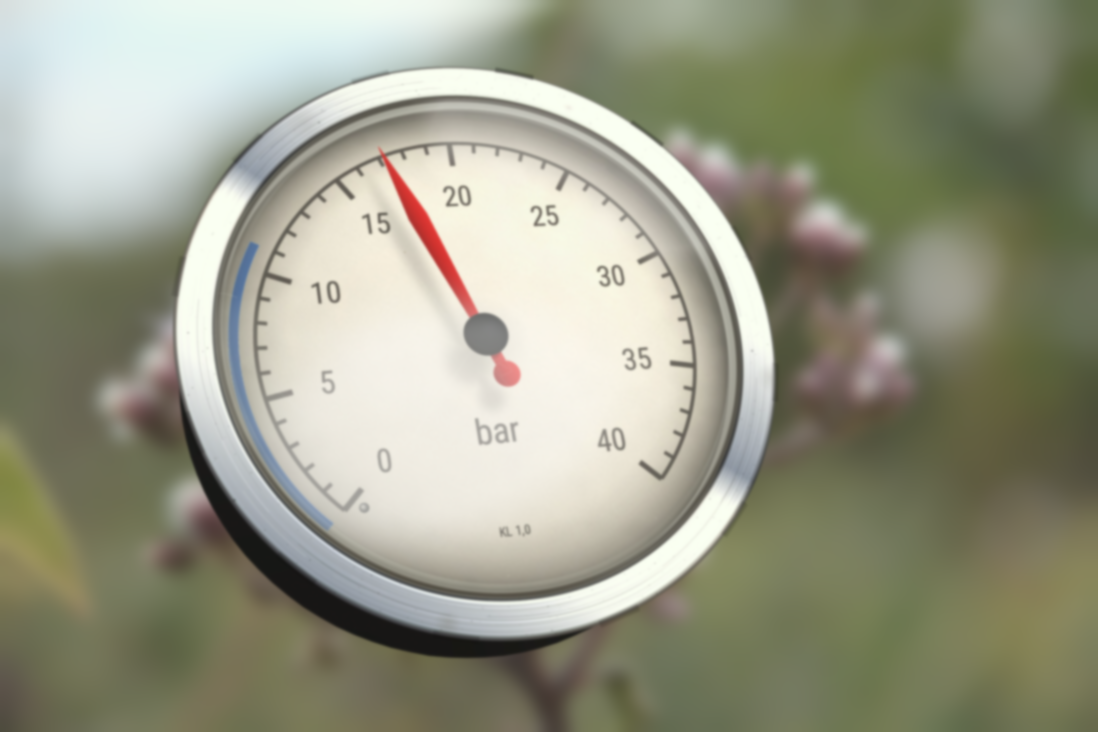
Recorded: {"value": 17, "unit": "bar"}
